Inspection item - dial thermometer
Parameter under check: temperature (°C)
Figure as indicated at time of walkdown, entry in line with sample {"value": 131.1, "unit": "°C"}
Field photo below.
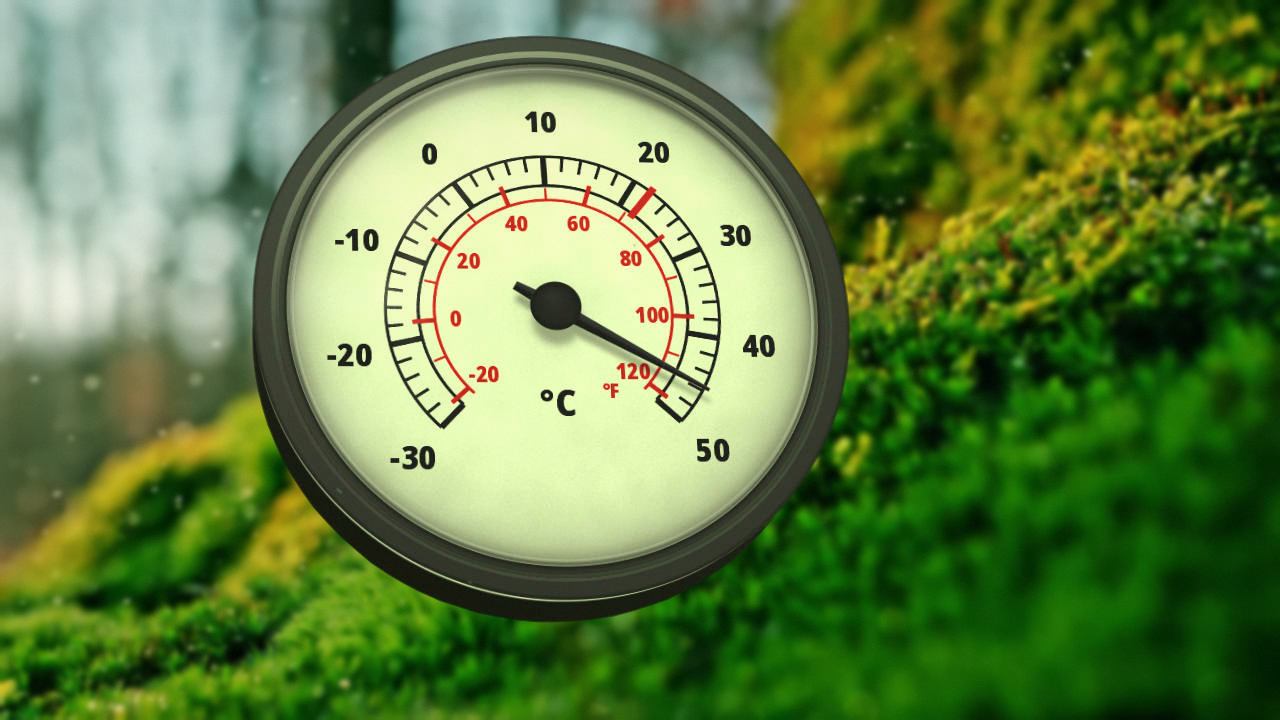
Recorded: {"value": 46, "unit": "°C"}
